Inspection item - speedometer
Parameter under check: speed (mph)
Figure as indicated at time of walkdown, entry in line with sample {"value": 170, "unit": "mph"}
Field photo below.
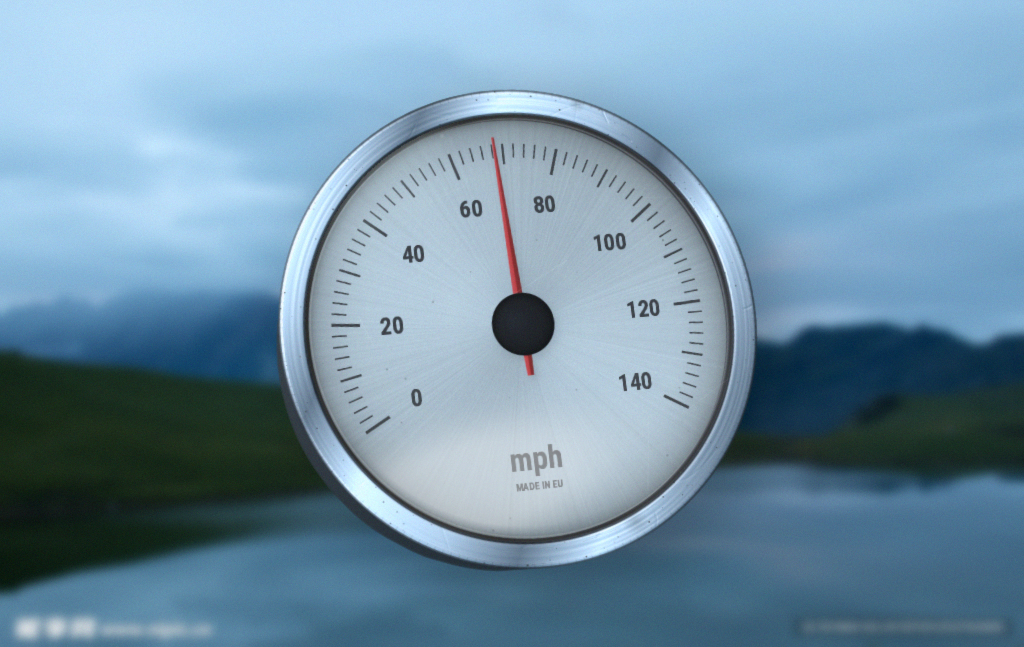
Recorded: {"value": 68, "unit": "mph"}
